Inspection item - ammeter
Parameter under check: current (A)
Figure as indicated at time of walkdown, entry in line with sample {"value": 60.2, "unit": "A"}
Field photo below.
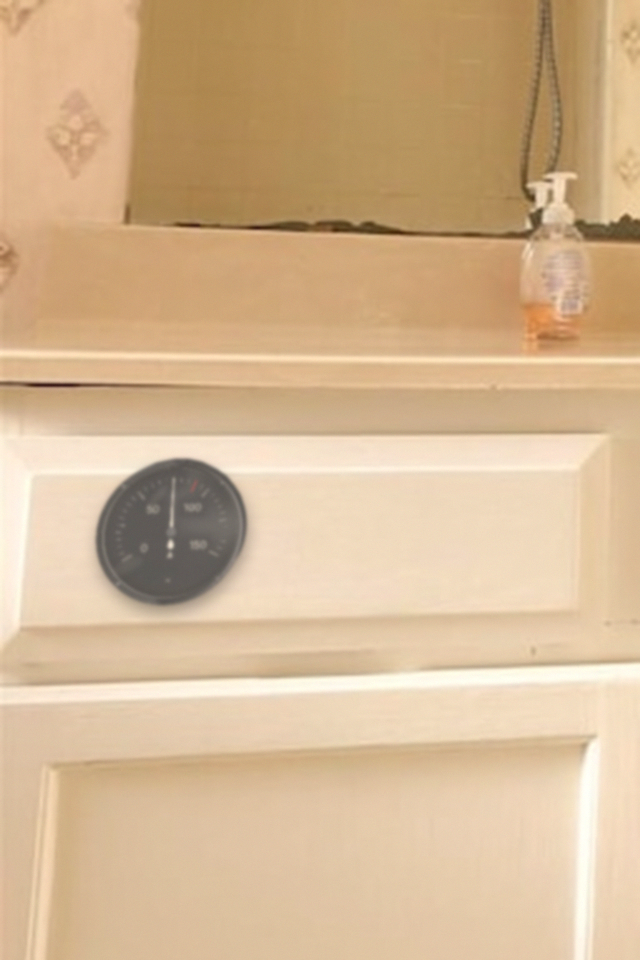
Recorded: {"value": 75, "unit": "A"}
